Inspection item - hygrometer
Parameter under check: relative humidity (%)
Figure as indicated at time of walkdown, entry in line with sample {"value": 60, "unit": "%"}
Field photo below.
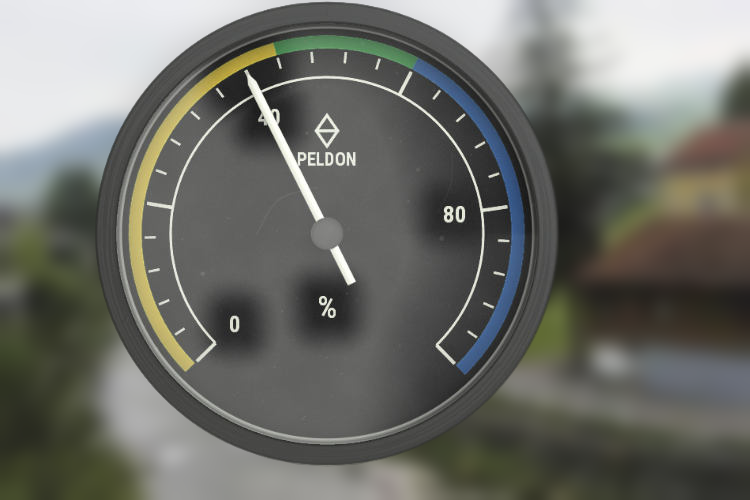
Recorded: {"value": 40, "unit": "%"}
